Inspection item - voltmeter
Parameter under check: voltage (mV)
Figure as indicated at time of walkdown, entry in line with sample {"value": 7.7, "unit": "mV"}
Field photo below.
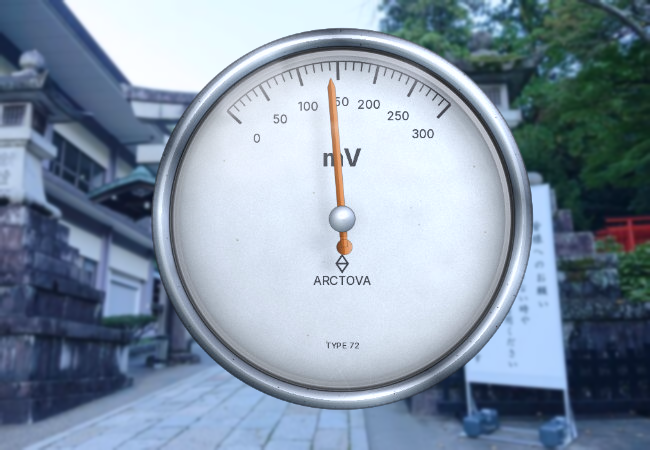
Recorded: {"value": 140, "unit": "mV"}
